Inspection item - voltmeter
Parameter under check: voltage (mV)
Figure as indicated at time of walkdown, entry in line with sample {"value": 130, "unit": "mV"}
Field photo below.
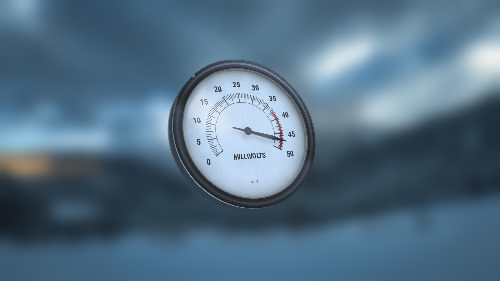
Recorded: {"value": 47.5, "unit": "mV"}
